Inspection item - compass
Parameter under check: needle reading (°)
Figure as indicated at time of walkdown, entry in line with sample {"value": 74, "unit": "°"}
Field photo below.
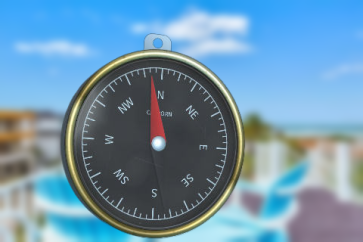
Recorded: {"value": 350, "unit": "°"}
